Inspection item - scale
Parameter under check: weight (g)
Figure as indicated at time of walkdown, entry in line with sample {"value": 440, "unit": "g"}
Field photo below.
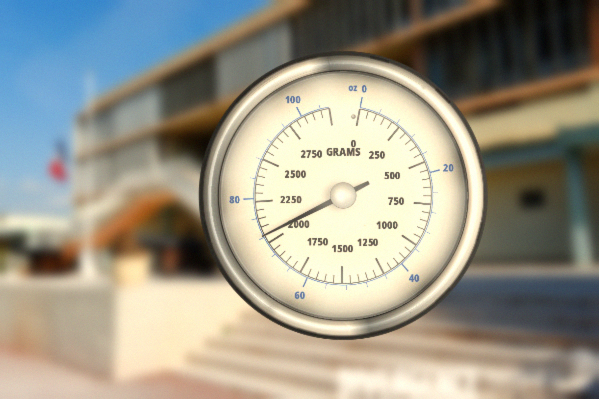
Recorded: {"value": 2050, "unit": "g"}
